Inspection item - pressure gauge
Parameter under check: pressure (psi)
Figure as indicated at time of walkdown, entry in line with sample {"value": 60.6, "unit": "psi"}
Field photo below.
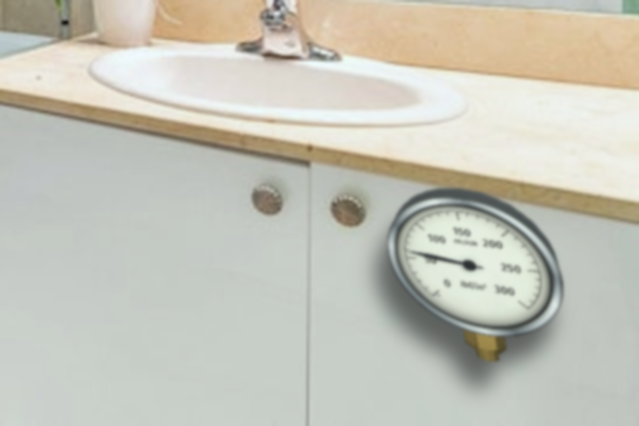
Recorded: {"value": 60, "unit": "psi"}
